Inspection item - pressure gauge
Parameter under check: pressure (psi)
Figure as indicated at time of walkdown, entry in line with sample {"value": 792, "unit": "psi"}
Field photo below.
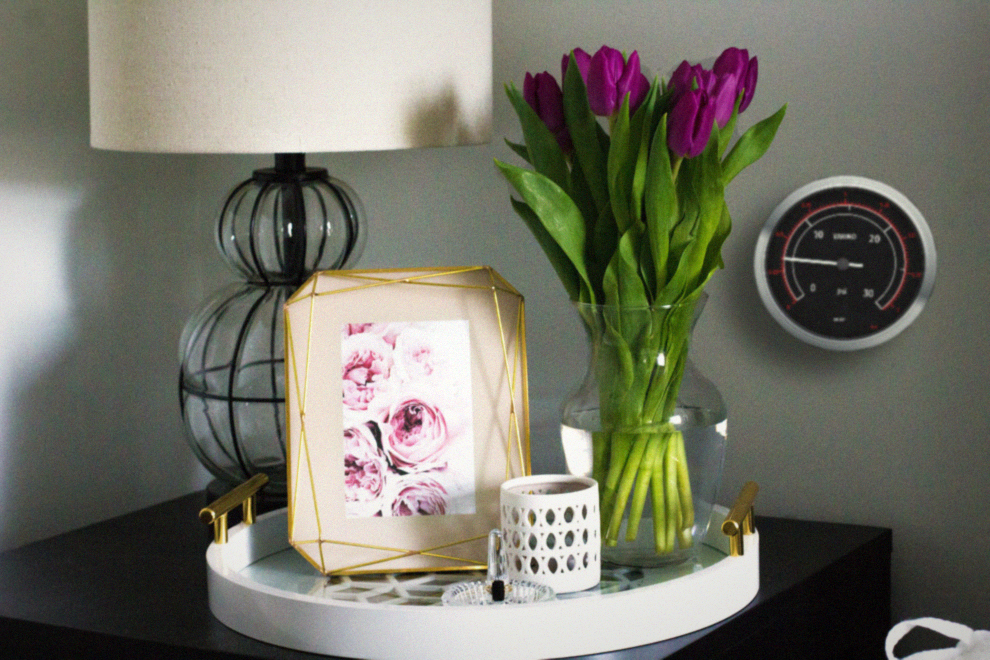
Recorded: {"value": 5, "unit": "psi"}
